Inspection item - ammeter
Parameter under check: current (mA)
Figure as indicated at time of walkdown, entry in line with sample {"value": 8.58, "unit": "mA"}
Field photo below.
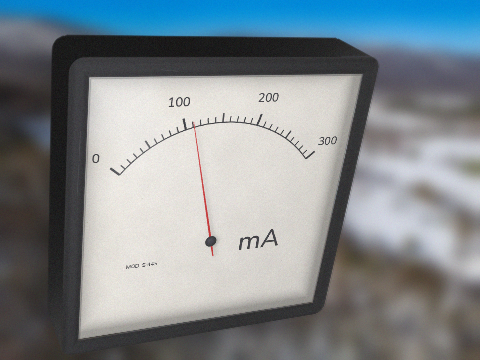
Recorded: {"value": 110, "unit": "mA"}
